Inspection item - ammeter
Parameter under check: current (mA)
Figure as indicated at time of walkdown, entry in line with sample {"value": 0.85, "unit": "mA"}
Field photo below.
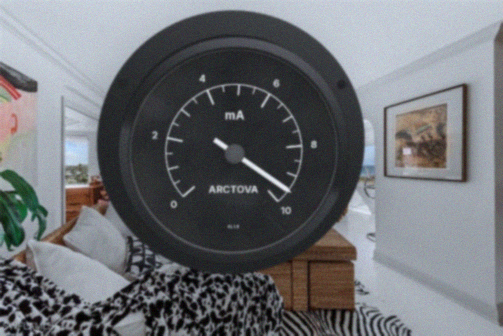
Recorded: {"value": 9.5, "unit": "mA"}
